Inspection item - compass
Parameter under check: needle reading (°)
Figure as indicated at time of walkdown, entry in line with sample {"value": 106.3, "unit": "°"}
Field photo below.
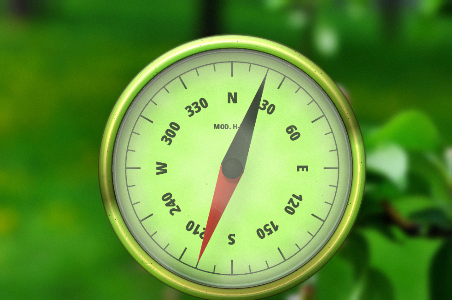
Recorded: {"value": 200, "unit": "°"}
